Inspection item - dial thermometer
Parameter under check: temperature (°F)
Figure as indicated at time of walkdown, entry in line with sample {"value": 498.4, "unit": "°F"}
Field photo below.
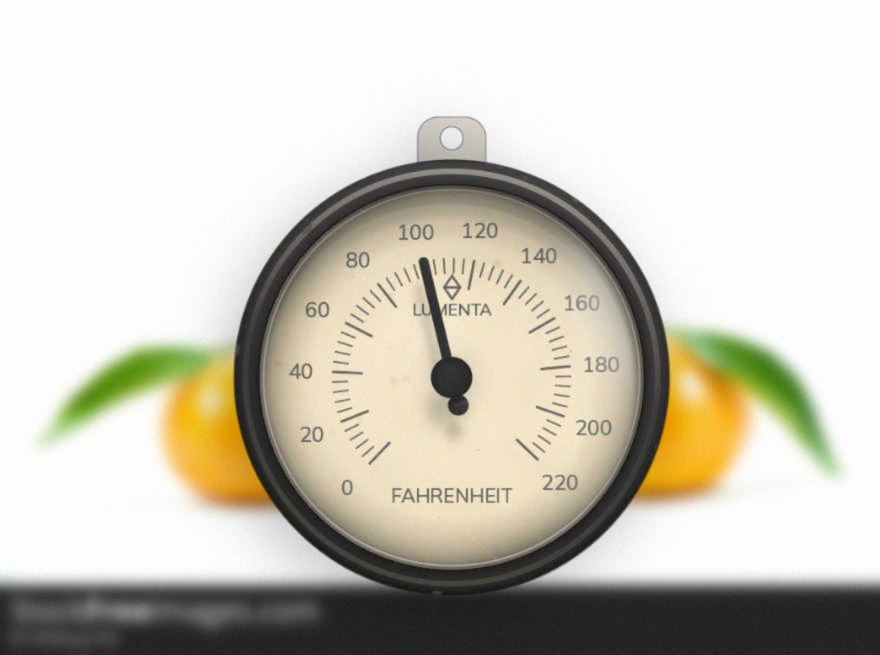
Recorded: {"value": 100, "unit": "°F"}
